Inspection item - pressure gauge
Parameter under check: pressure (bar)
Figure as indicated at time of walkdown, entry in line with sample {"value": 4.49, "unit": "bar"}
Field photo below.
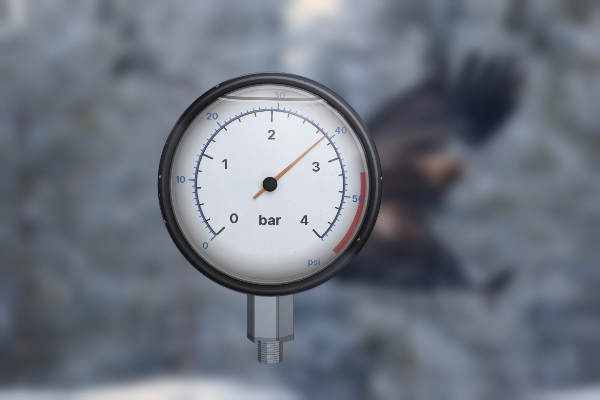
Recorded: {"value": 2.7, "unit": "bar"}
